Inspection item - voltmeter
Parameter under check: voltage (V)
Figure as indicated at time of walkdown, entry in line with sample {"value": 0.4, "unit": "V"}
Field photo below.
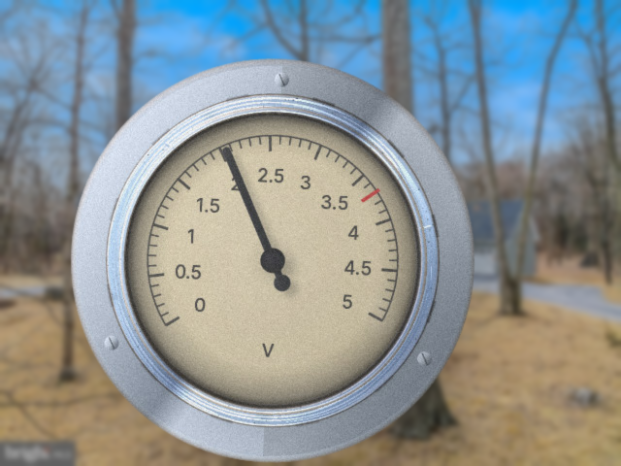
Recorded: {"value": 2.05, "unit": "V"}
